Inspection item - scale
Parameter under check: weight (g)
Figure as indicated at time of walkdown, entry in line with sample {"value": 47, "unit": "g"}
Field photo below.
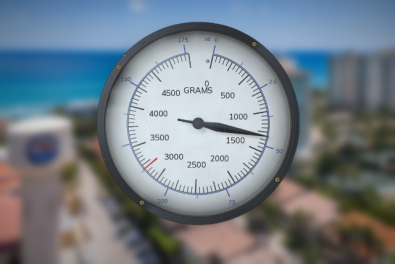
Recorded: {"value": 1300, "unit": "g"}
